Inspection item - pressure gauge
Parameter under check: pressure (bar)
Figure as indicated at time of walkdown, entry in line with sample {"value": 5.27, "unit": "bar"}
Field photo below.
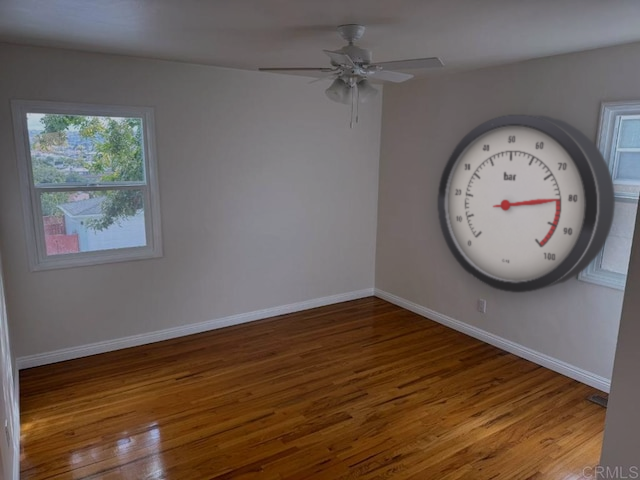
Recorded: {"value": 80, "unit": "bar"}
